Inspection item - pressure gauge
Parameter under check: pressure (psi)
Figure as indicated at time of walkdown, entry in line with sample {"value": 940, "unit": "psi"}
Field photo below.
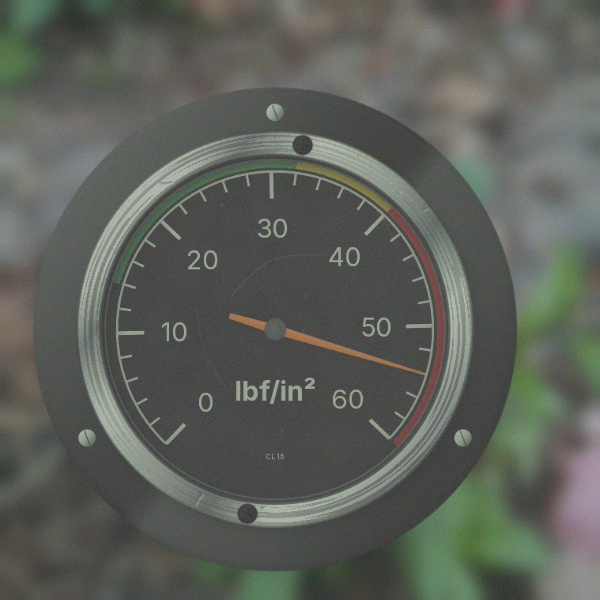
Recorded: {"value": 54, "unit": "psi"}
